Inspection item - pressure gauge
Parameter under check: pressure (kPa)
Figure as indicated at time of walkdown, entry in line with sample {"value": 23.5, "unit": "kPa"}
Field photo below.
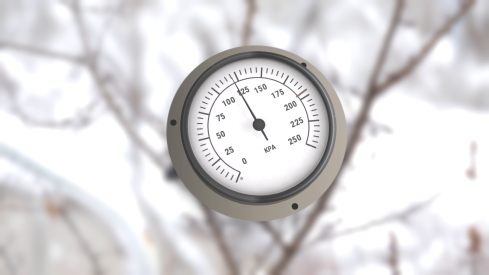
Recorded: {"value": 120, "unit": "kPa"}
